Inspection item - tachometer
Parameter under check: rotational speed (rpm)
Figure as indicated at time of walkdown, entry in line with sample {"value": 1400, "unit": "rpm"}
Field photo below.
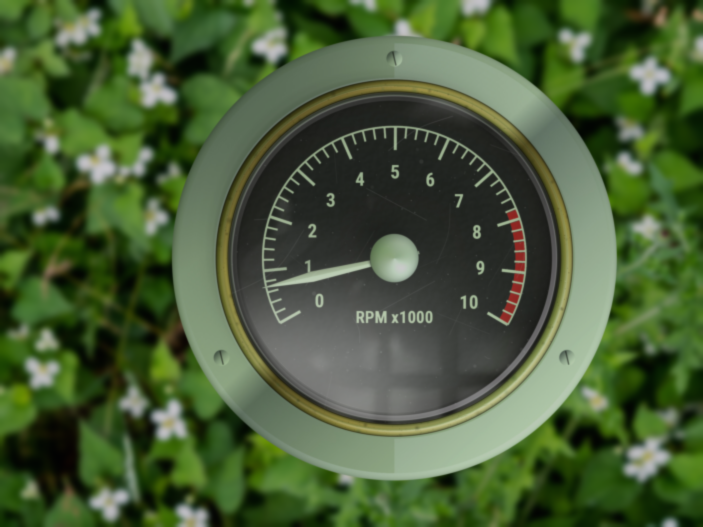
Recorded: {"value": 700, "unit": "rpm"}
